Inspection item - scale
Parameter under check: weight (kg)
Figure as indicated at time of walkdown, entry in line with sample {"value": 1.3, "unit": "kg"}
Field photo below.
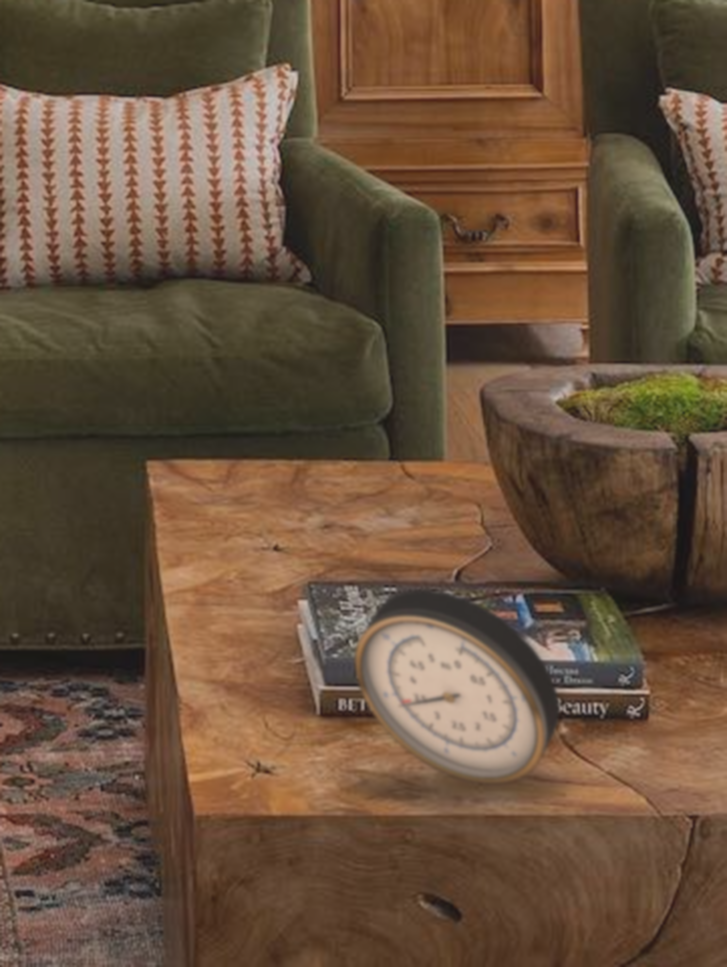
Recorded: {"value": 3.5, "unit": "kg"}
